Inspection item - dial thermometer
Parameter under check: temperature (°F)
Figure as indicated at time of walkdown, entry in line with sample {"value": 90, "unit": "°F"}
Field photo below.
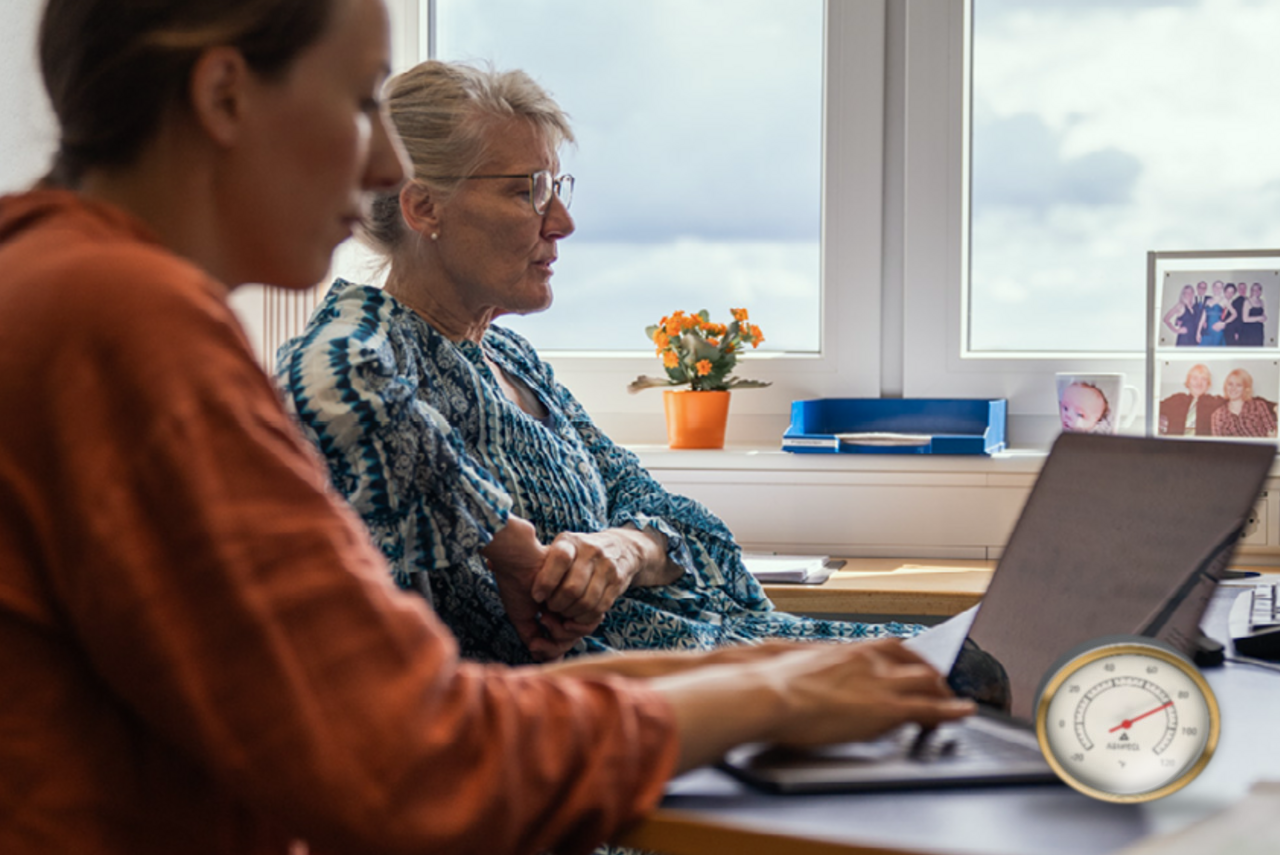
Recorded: {"value": 80, "unit": "°F"}
